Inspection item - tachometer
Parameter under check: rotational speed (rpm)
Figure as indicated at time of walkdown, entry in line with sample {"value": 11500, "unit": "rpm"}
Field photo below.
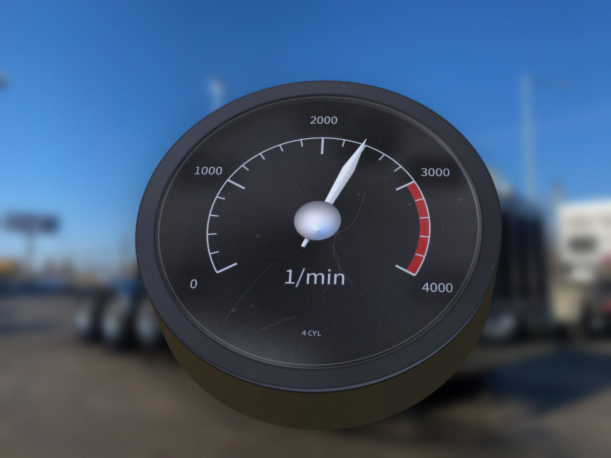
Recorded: {"value": 2400, "unit": "rpm"}
